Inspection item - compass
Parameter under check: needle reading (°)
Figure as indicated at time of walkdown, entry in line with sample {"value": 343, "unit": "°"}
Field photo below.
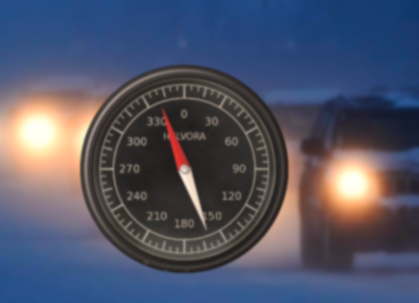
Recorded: {"value": 340, "unit": "°"}
